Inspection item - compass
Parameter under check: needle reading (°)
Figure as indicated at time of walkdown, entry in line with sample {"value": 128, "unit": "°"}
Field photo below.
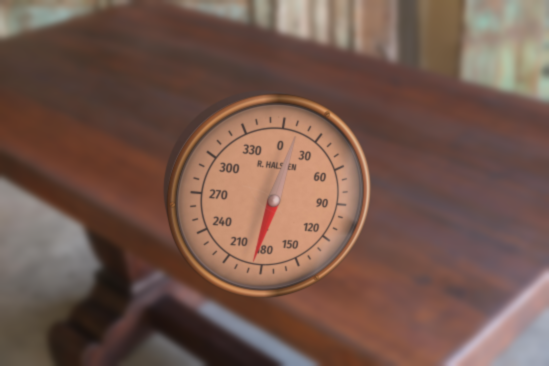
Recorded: {"value": 190, "unit": "°"}
